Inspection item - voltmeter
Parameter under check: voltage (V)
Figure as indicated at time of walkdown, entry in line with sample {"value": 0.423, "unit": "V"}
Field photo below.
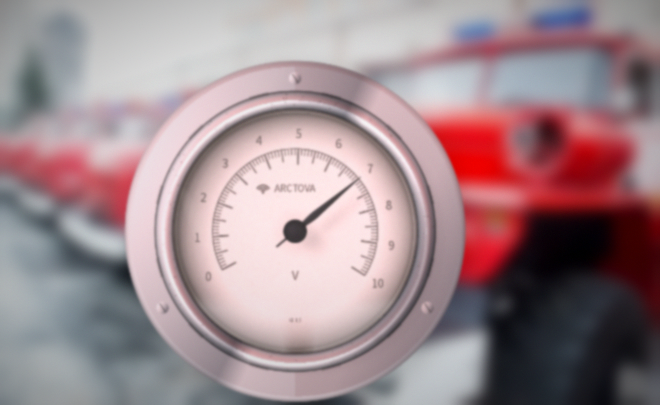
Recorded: {"value": 7, "unit": "V"}
